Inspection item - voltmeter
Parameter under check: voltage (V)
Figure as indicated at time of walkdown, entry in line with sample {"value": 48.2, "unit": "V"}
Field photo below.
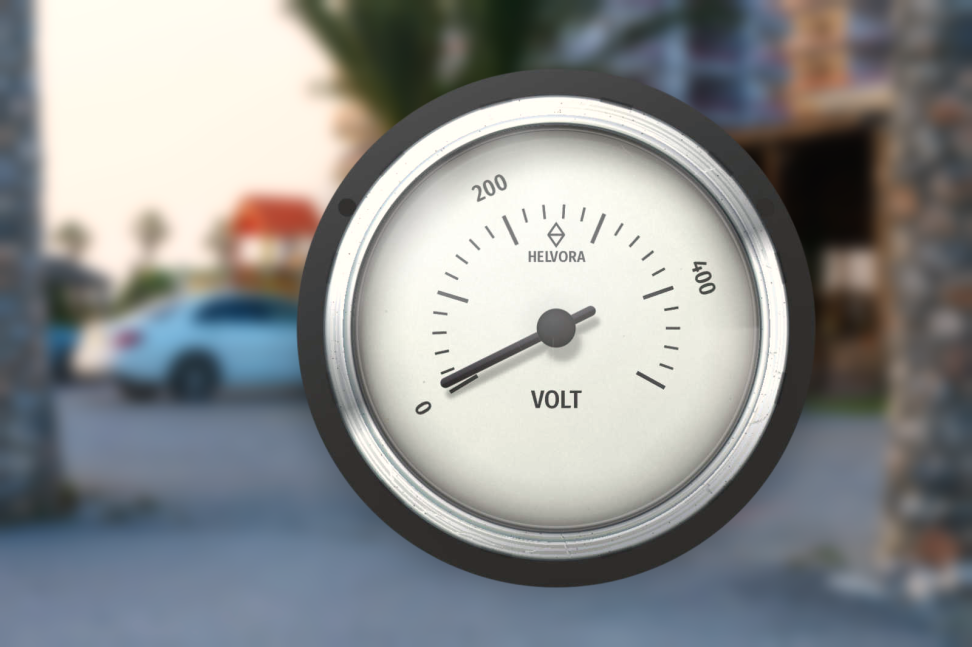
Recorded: {"value": 10, "unit": "V"}
